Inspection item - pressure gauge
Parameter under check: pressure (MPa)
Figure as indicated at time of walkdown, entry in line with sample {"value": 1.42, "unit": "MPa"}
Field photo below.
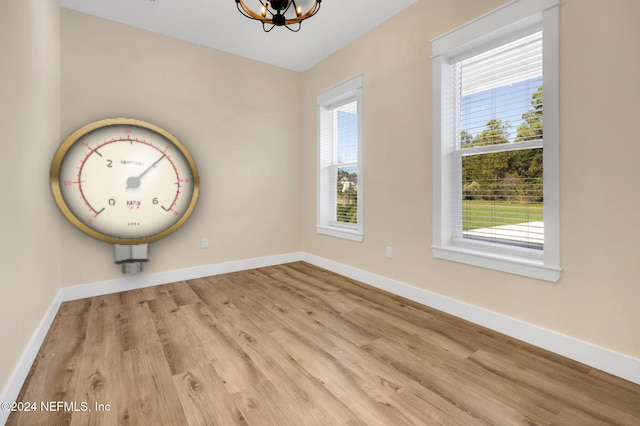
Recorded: {"value": 4, "unit": "MPa"}
